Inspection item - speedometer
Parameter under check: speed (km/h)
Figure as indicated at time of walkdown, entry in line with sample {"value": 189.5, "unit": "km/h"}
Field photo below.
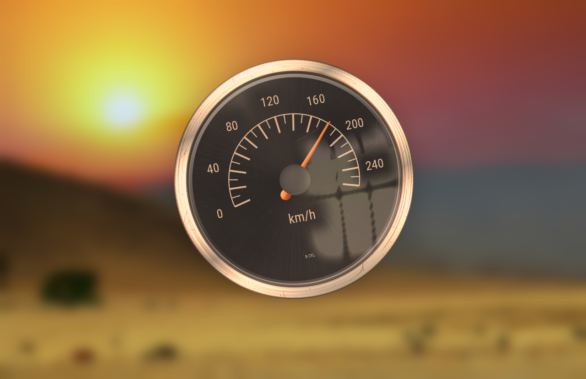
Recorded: {"value": 180, "unit": "km/h"}
